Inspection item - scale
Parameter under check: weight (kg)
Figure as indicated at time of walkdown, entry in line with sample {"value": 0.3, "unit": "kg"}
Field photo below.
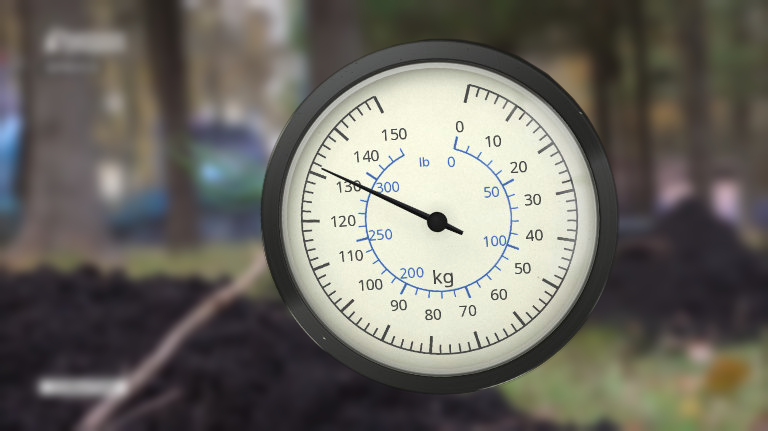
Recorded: {"value": 132, "unit": "kg"}
